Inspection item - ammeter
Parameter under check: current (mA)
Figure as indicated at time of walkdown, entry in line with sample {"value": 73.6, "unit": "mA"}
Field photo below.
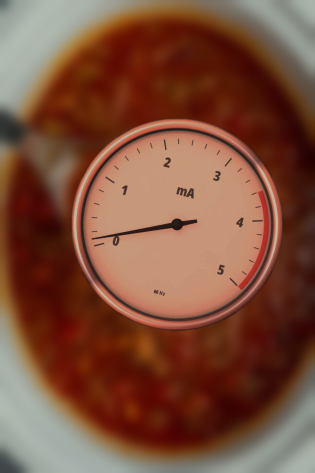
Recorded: {"value": 0.1, "unit": "mA"}
